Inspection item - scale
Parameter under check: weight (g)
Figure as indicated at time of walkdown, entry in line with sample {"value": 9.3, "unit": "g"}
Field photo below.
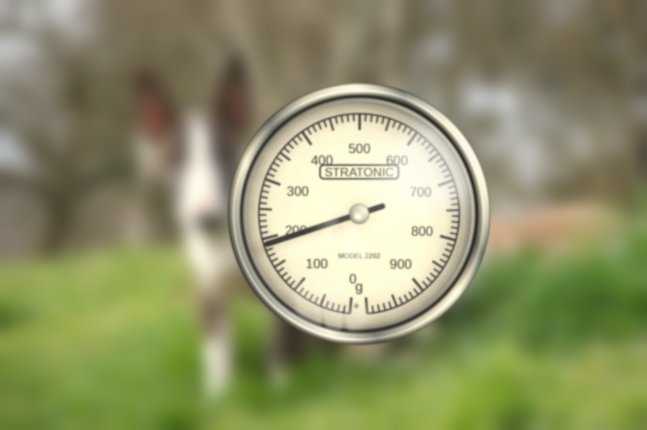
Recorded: {"value": 190, "unit": "g"}
